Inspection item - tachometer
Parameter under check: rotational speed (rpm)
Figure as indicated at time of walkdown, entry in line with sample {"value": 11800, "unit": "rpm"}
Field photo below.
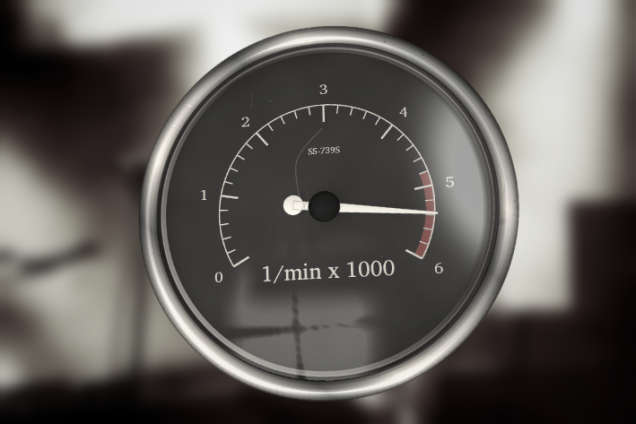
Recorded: {"value": 5400, "unit": "rpm"}
